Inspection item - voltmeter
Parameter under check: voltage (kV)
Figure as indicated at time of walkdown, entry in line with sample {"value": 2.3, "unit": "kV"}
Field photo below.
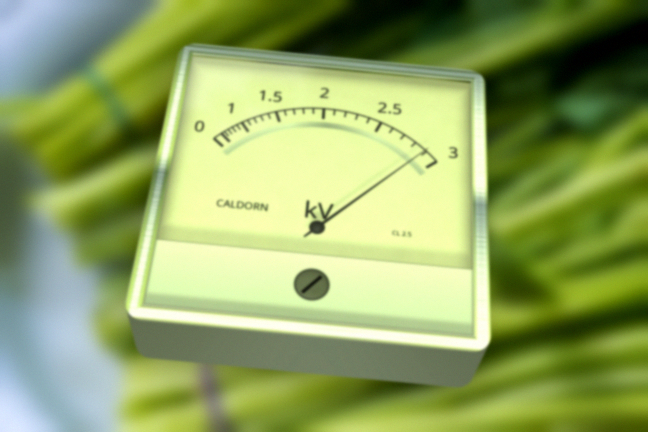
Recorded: {"value": 2.9, "unit": "kV"}
